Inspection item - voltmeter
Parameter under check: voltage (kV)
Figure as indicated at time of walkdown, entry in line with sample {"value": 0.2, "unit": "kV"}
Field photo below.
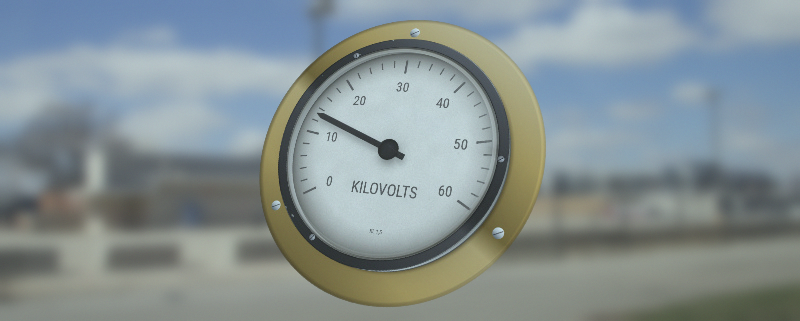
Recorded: {"value": 13, "unit": "kV"}
